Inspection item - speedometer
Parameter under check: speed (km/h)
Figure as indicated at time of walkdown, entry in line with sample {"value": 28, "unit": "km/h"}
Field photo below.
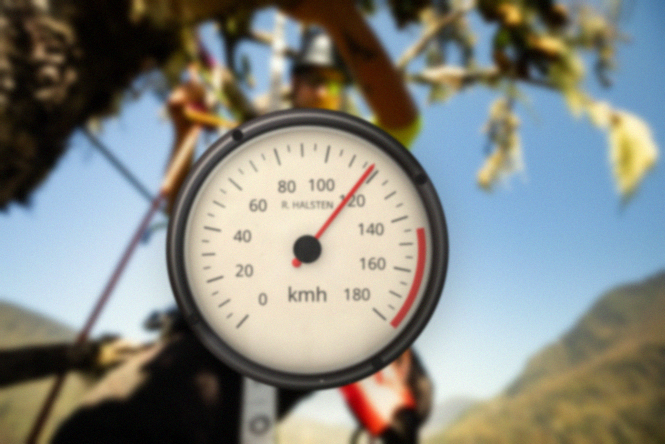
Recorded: {"value": 117.5, "unit": "km/h"}
